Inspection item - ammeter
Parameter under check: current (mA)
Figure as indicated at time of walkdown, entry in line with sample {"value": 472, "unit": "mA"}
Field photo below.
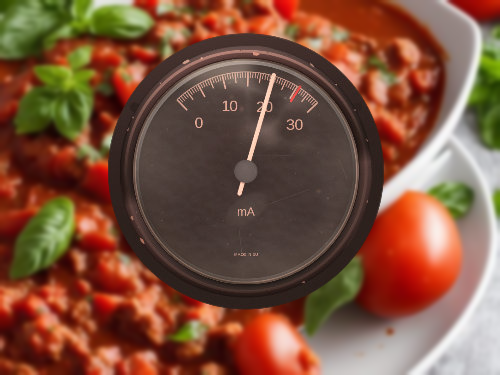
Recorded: {"value": 20, "unit": "mA"}
